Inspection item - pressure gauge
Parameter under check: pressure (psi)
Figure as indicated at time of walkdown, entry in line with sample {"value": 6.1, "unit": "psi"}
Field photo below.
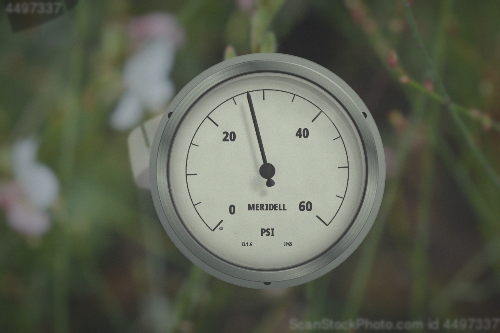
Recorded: {"value": 27.5, "unit": "psi"}
